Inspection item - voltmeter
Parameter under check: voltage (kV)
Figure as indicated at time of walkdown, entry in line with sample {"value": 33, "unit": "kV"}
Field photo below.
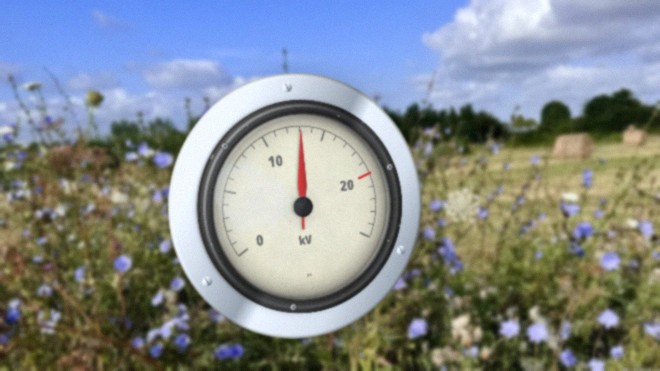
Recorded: {"value": 13, "unit": "kV"}
